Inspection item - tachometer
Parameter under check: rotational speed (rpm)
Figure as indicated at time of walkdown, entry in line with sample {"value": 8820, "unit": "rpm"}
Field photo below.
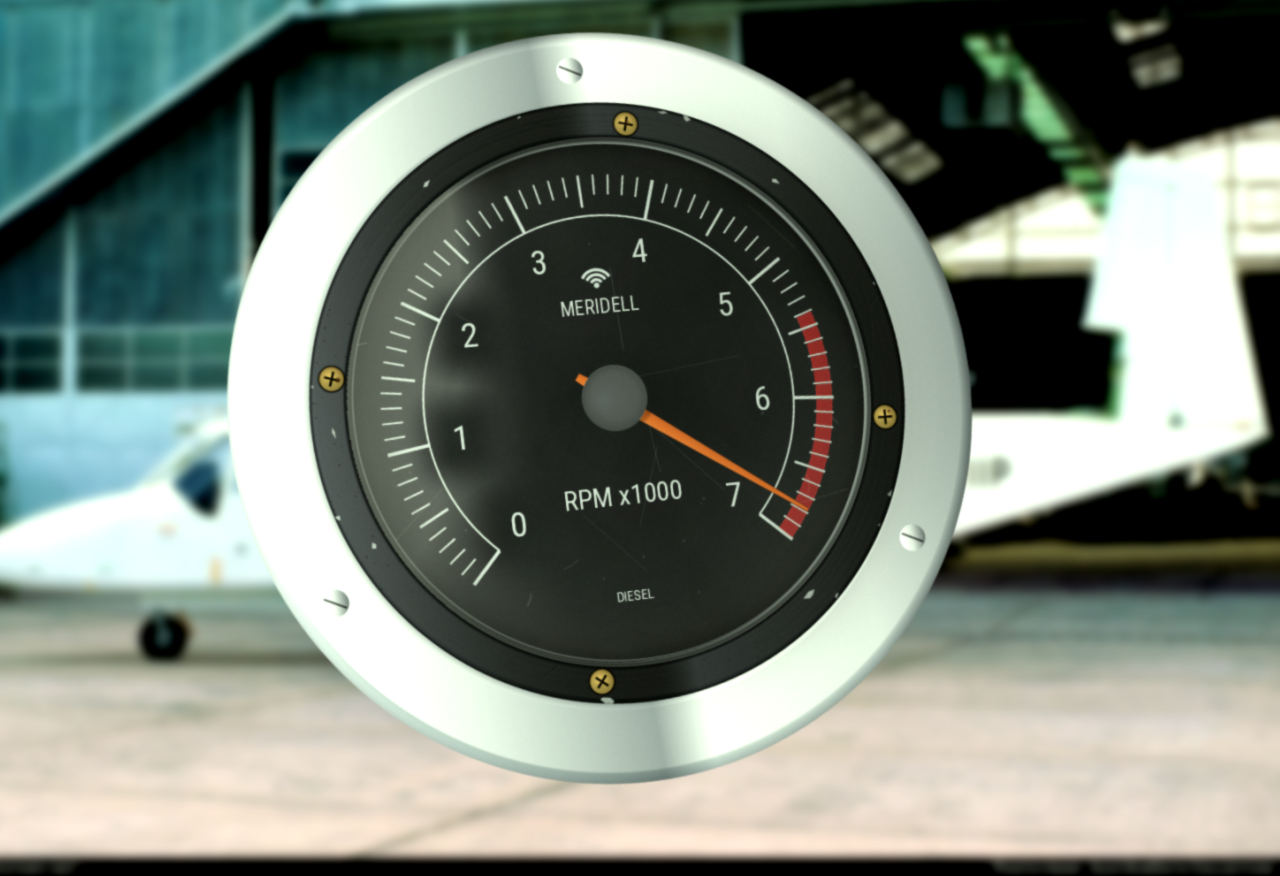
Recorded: {"value": 6800, "unit": "rpm"}
